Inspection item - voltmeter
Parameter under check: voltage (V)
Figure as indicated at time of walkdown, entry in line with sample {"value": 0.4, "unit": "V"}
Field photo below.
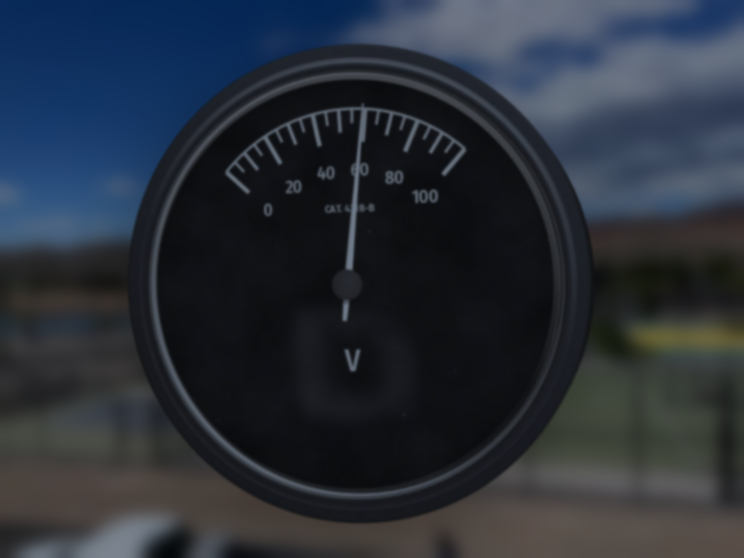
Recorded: {"value": 60, "unit": "V"}
